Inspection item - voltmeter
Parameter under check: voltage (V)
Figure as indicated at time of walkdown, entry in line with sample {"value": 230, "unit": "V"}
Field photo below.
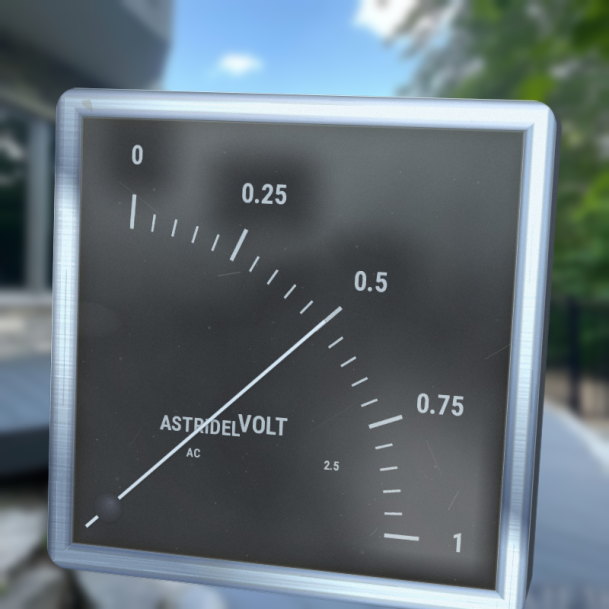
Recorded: {"value": 0.5, "unit": "V"}
